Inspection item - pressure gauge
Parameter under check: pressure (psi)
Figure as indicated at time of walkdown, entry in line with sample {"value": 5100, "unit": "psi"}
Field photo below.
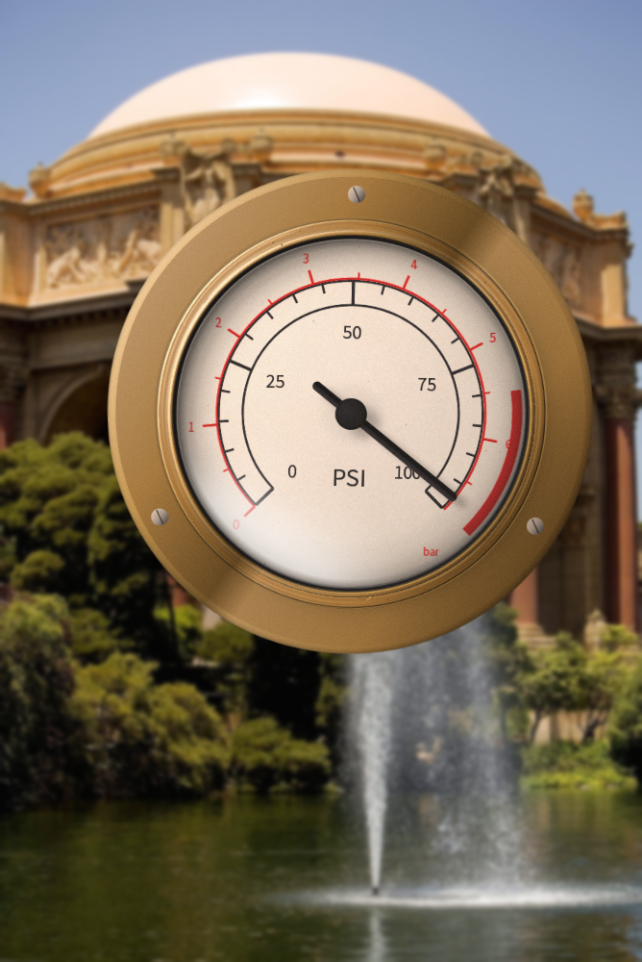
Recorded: {"value": 97.5, "unit": "psi"}
